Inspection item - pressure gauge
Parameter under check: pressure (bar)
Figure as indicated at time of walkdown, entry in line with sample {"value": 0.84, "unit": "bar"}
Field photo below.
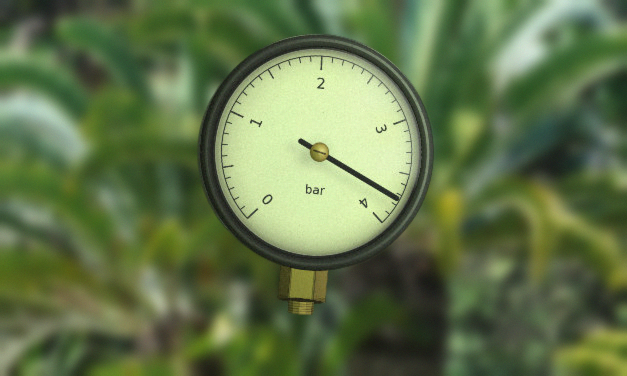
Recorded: {"value": 3.75, "unit": "bar"}
